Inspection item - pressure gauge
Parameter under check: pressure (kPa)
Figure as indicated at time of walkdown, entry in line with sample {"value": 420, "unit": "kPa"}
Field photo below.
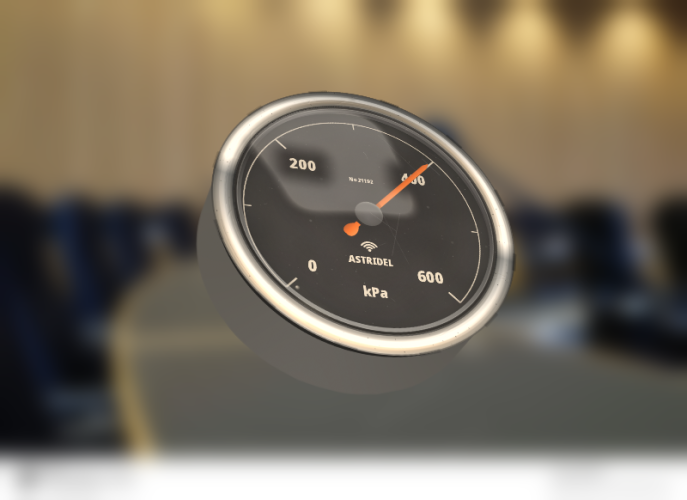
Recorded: {"value": 400, "unit": "kPa"}
